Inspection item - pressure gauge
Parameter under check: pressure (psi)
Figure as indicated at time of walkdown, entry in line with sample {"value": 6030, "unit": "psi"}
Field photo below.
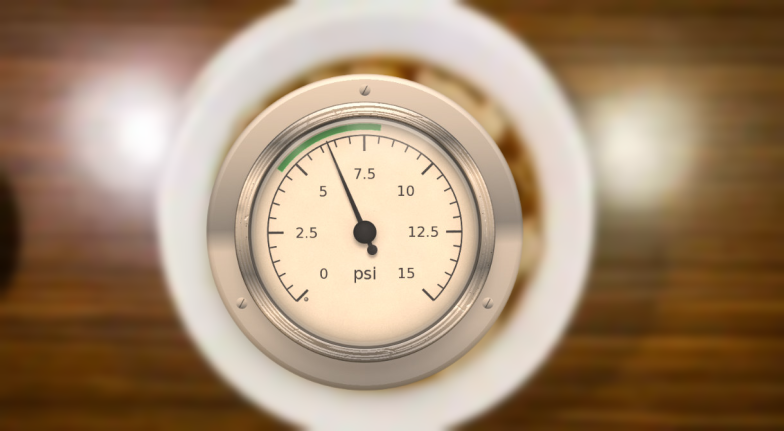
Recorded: {"value": 6.25, "unit": "psi"}
